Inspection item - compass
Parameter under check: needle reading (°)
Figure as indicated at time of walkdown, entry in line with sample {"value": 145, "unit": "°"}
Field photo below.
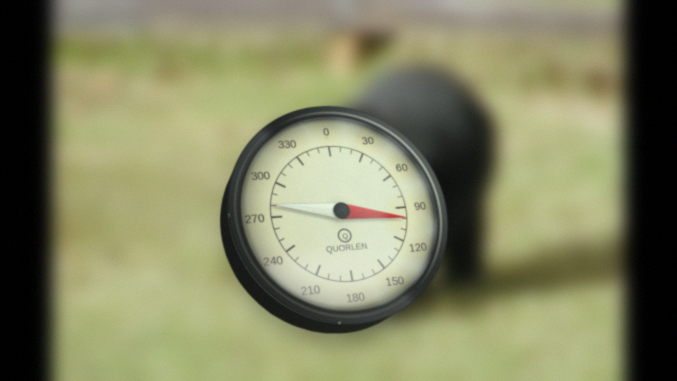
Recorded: {"value": 100, "unit": "°"}
